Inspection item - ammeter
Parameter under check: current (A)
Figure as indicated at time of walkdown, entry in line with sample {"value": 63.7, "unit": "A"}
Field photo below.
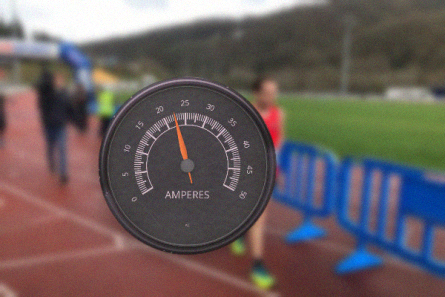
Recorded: {"value": 22.5, "unit": "A"}
